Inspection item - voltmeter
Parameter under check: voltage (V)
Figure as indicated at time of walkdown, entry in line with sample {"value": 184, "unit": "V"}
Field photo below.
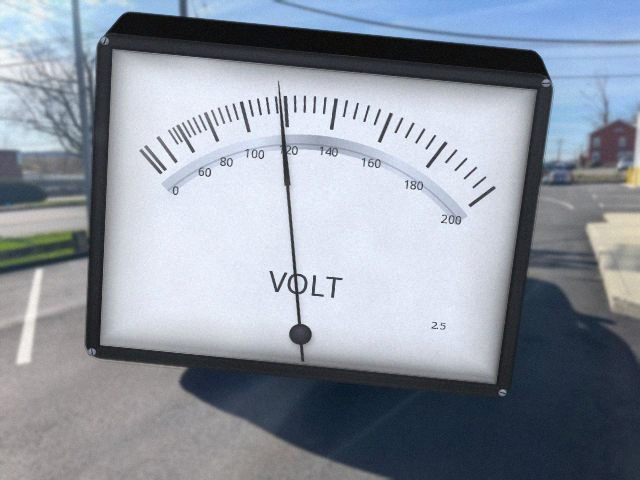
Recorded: {"value": 118, "unit": "V"}
